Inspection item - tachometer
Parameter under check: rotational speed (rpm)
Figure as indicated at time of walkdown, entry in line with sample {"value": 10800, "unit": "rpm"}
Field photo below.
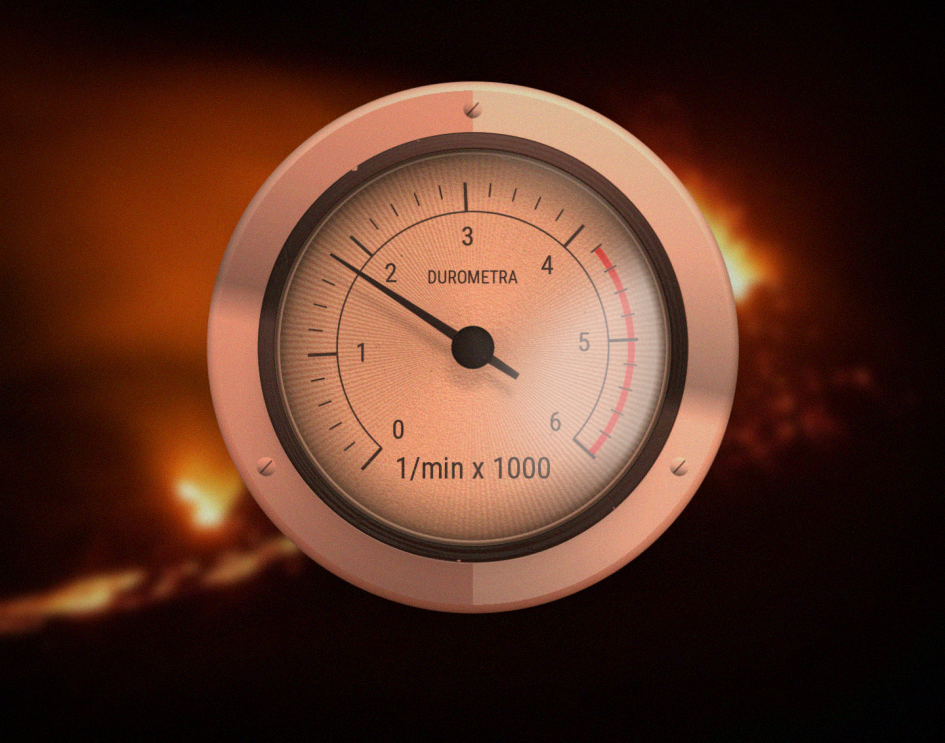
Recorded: {"value": 1800, "unit": "rpm"}
